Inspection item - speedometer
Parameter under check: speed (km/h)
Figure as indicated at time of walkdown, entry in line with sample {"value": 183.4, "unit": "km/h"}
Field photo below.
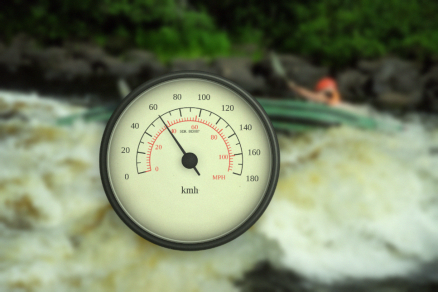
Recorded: {"value": 60, "unit": "km/h"}
